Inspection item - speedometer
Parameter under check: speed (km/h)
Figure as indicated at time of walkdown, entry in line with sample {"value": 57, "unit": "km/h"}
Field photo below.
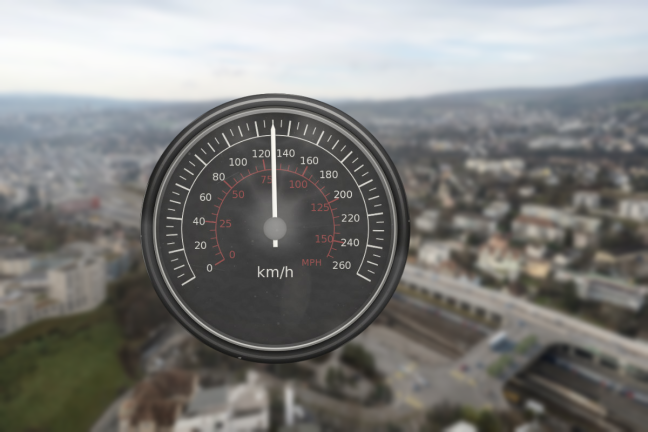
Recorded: {"value": 130, "unit": "km/h"}
